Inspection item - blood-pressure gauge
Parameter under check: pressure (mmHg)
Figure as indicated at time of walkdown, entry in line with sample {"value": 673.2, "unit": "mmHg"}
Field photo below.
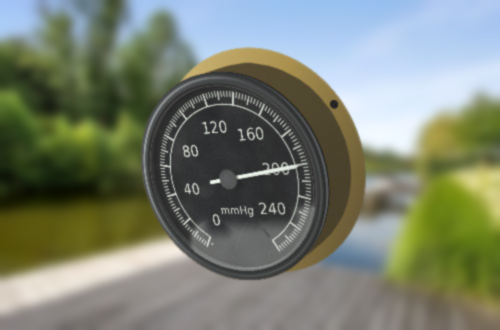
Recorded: {"value": 200, "unit": "mmHg"}
